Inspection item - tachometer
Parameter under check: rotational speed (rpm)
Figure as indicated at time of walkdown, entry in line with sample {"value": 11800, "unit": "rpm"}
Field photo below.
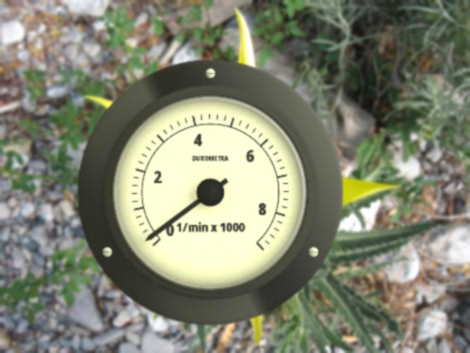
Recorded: {"value": 200, "unit": "rpm"}
